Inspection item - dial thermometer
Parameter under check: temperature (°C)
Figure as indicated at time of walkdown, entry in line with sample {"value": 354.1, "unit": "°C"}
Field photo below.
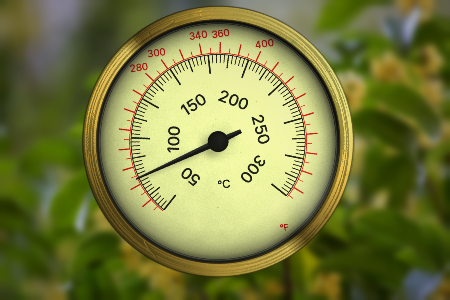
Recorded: {"value": 75, "unit": "°C"}
